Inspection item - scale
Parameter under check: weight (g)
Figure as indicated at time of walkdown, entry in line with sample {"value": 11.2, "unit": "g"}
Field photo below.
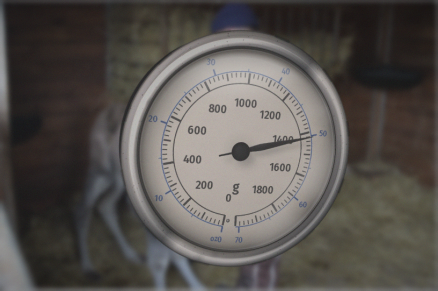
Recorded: {"value": 1420, "unit": "g"}
